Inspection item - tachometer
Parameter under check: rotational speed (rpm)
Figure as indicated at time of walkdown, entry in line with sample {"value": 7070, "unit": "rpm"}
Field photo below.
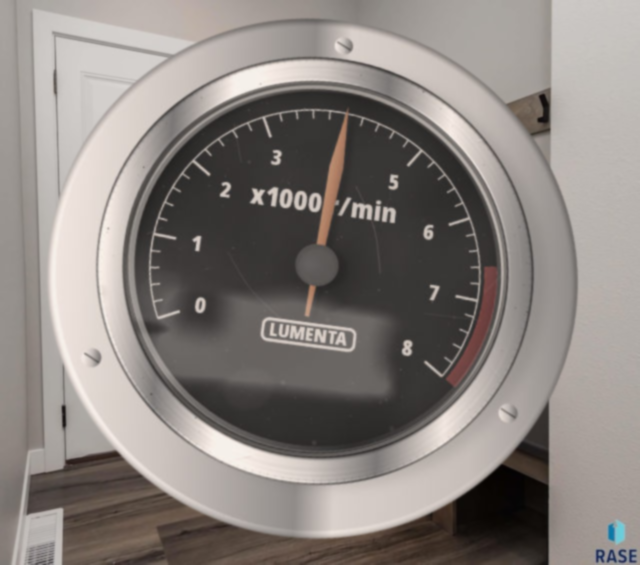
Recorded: {"value": 4000, "unit": "rpm"}
